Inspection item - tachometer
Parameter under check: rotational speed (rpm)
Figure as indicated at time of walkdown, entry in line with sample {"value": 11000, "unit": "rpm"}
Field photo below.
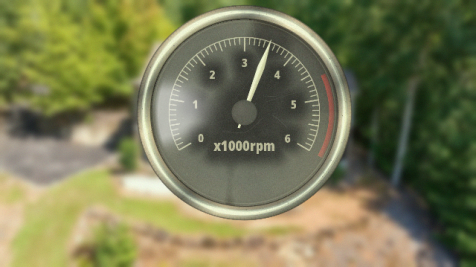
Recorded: {"value": 3500, "unit": "rpm"}
